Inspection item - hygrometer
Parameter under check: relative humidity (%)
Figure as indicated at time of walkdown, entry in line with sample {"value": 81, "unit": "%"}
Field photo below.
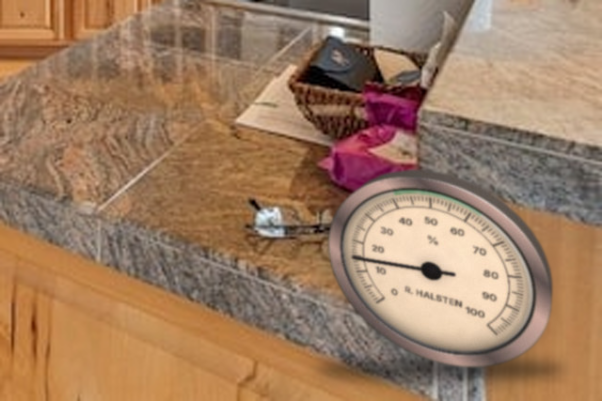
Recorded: {"value": 15, "unit": "%"}
